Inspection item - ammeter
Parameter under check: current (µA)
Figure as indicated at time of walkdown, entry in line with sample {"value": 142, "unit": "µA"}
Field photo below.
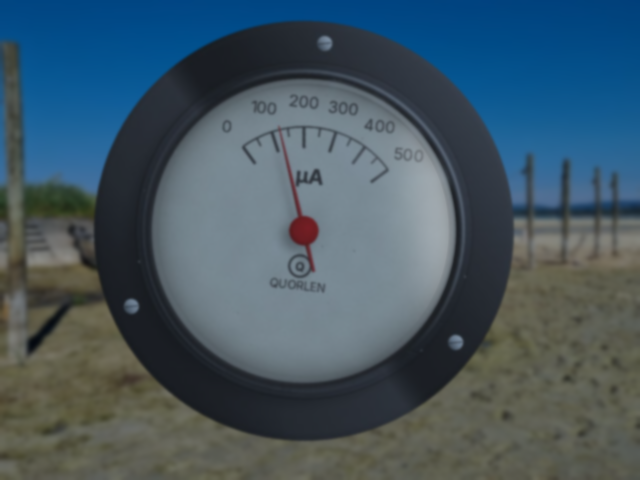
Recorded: {"value": 125, "unit": "µA"}
